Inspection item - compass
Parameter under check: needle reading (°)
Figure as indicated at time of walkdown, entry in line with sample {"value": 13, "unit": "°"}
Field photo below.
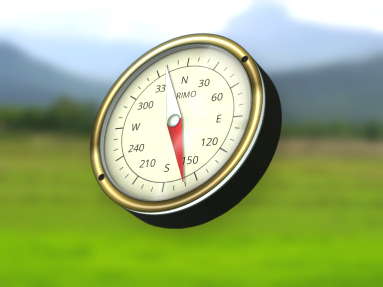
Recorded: {"value": 160, "unit": "°"}
